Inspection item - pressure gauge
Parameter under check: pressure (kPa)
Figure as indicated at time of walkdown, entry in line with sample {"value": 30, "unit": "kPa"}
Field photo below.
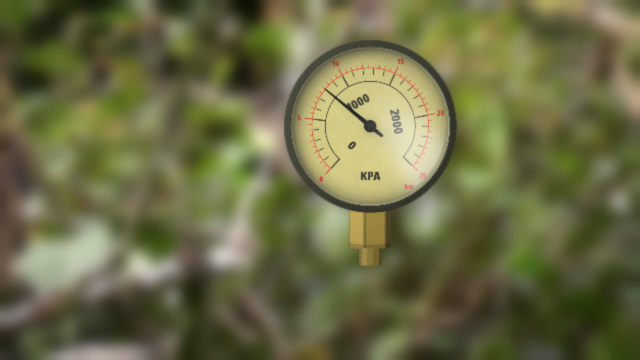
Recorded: {"value": 800, "unit": "kPa"}
